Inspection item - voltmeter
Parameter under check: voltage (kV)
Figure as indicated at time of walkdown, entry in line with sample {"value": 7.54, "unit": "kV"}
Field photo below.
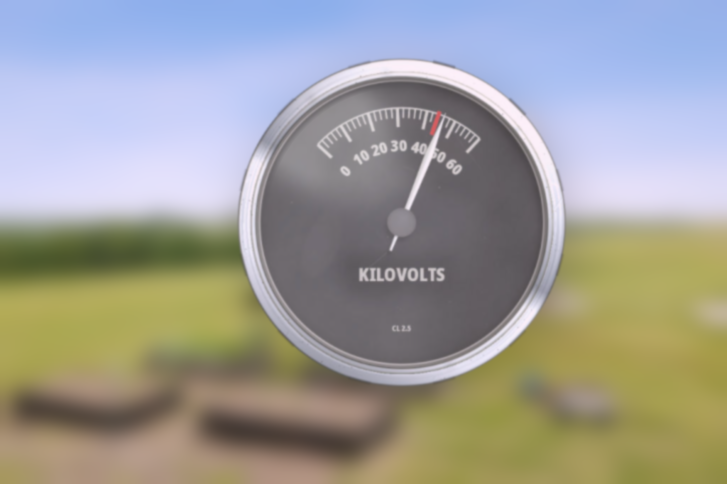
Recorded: {"value": 46, "unit": "kV"}
